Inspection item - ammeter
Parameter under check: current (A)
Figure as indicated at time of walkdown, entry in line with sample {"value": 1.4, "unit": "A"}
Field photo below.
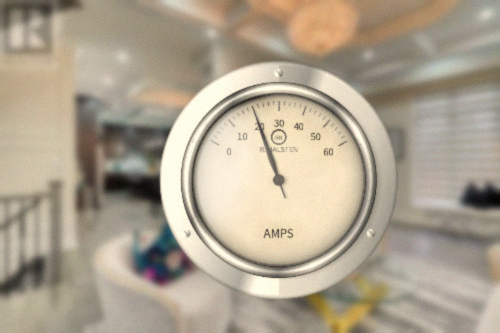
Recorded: {"value": 20, "unit": "A"}
